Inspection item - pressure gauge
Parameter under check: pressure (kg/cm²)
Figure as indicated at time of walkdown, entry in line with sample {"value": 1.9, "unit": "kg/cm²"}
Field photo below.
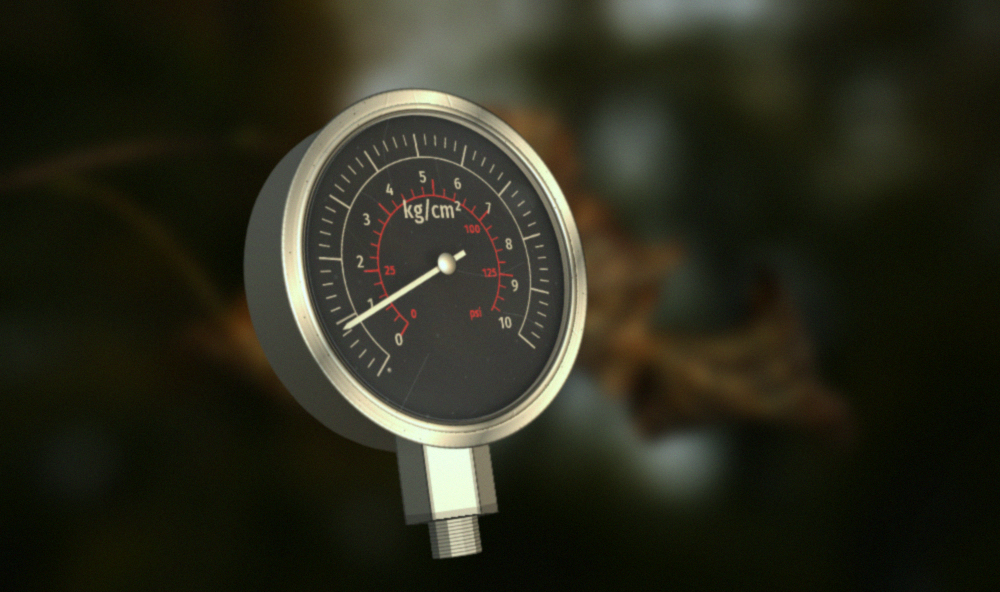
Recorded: {"value": 0.9, "unit": "kg/cm²"}
